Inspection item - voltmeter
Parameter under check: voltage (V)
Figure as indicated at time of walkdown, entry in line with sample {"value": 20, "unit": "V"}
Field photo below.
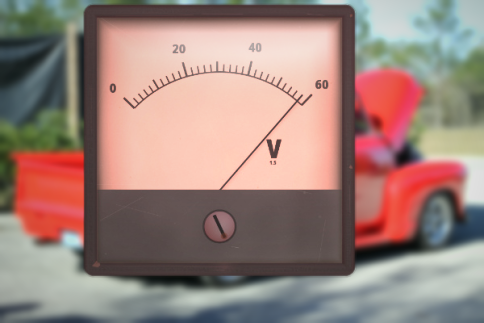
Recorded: {"value": 58, "unit": "V"}
